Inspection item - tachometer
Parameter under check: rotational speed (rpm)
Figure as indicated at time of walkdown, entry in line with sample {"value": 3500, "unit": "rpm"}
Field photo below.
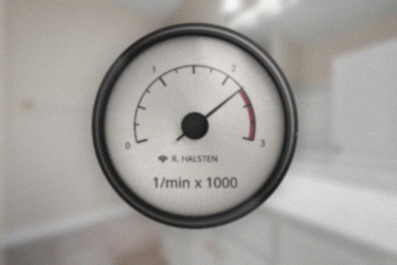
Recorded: {"value": 2250, "unit": "rpm"}
